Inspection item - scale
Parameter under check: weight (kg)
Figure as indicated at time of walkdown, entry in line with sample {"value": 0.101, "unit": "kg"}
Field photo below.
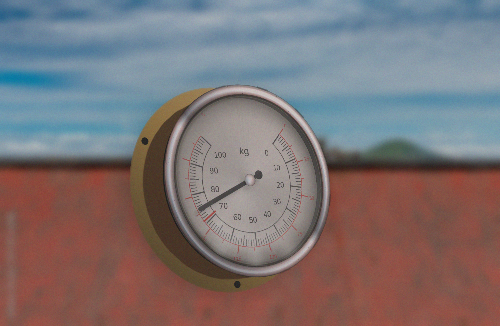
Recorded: {"value": 75, "unit": "kg"}
